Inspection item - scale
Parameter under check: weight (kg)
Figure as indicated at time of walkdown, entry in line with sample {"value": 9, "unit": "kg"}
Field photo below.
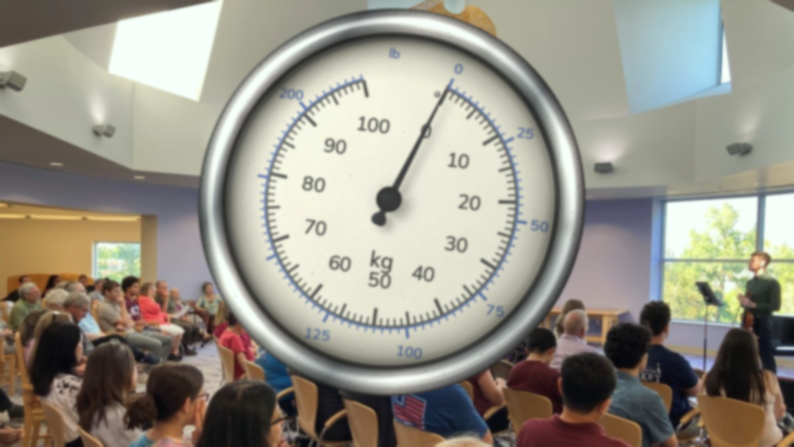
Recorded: {"value": 0, "unit": "kg"}
